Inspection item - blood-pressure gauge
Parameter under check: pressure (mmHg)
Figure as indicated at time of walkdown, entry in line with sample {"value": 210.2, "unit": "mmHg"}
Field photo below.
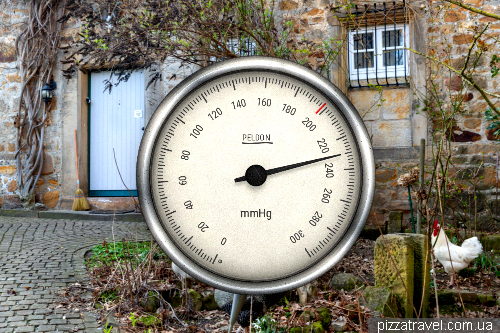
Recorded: {"value": 230, "unit": "mmHg"}
